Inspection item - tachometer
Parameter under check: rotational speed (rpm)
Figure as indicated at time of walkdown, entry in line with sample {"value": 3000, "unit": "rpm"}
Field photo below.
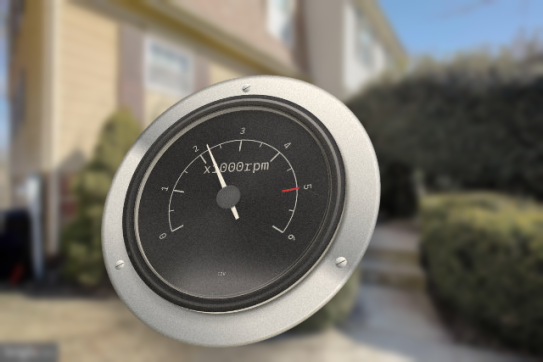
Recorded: {"value": 2250, "unit": "rpm"}
